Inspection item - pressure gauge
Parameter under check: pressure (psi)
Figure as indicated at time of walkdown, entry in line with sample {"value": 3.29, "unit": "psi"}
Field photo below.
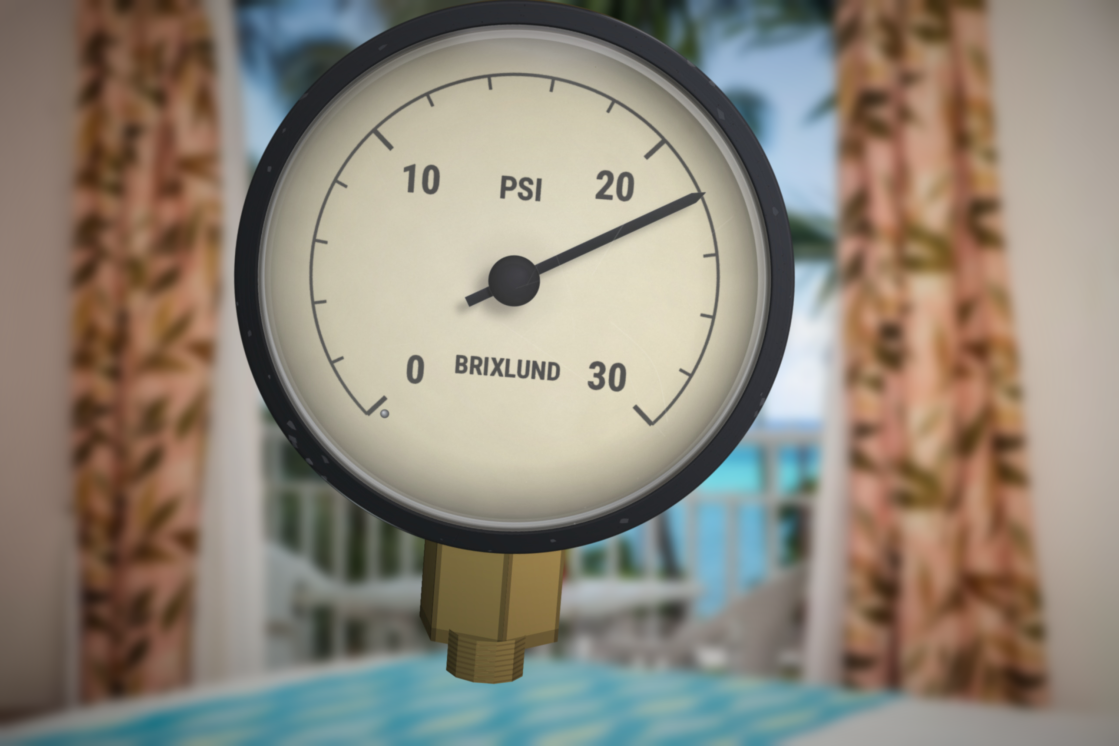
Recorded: {"value": 22, "unit": "psi"}
